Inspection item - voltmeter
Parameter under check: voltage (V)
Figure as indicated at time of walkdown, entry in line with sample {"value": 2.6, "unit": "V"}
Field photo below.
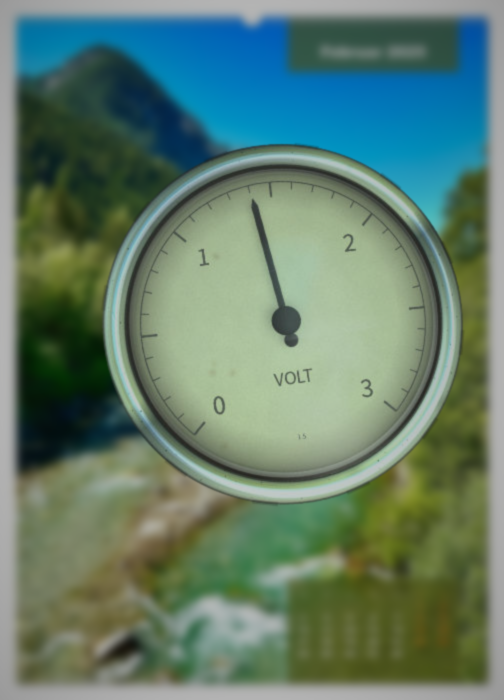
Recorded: {"value": 1.4, "unit": "V"}
